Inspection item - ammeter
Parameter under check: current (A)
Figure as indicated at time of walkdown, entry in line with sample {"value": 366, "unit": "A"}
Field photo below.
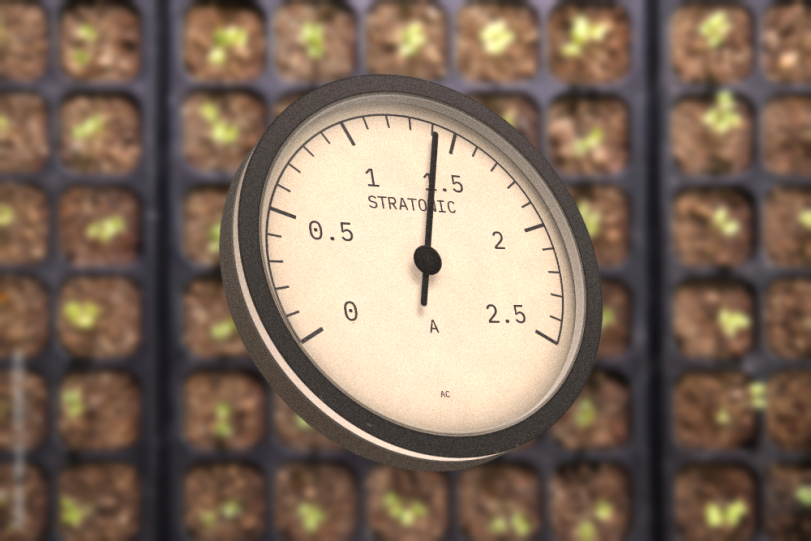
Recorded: {"value": 1.4, "unit": "A"}
